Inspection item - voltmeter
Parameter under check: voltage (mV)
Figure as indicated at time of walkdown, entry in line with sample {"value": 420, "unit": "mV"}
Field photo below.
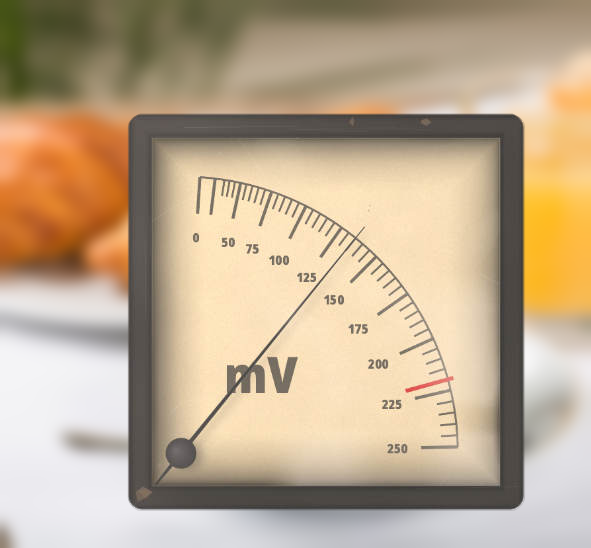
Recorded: {"value": 135, "unit": "mV"}
